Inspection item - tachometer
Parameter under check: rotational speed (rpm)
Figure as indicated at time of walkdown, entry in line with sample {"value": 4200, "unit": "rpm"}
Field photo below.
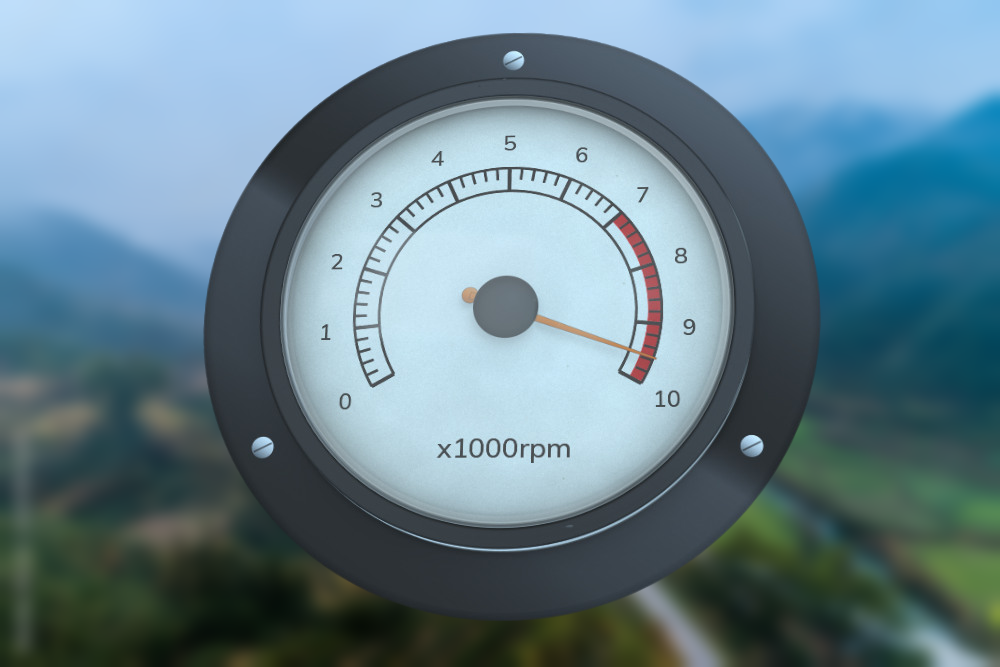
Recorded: {"value": 9600, "unit": "rpm"}
